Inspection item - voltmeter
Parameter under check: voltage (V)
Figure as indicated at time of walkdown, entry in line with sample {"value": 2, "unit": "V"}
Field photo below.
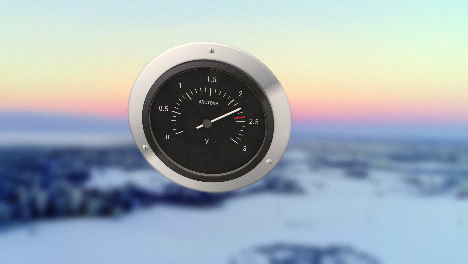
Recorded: {"value": 2.2, "unit": "V"}
